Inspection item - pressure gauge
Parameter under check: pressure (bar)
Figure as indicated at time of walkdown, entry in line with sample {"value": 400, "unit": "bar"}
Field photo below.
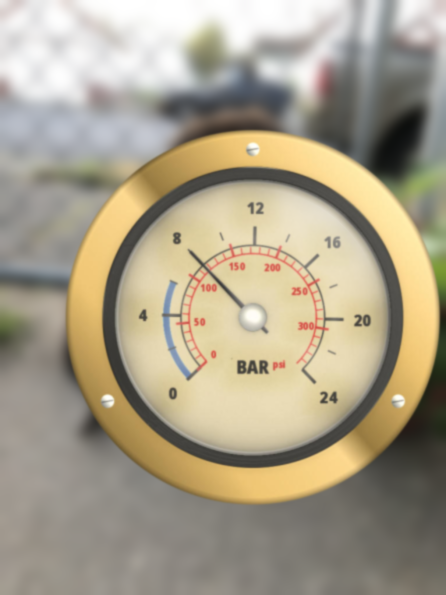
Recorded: {"value": 8, "unit": "bar"}
